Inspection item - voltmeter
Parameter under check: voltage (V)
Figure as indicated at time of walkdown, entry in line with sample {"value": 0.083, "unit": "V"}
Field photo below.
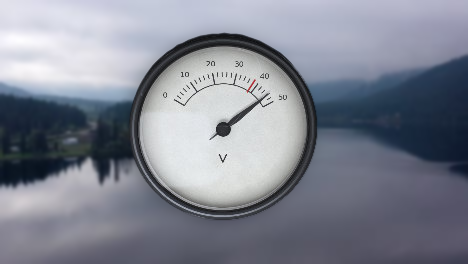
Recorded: {"value": 46, "unit": "V"}
